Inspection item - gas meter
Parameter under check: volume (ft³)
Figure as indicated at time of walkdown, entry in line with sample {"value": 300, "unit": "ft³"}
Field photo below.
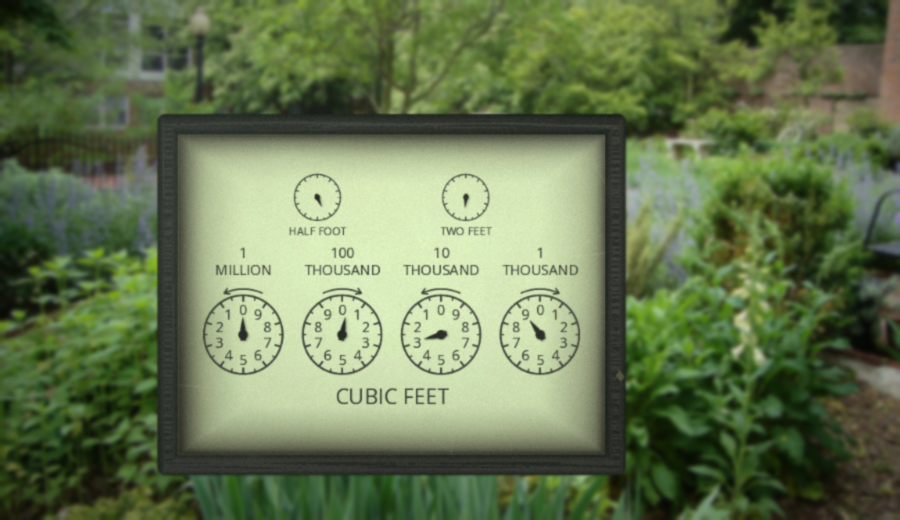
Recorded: {"value": 2900, "unit": "ft³"}
